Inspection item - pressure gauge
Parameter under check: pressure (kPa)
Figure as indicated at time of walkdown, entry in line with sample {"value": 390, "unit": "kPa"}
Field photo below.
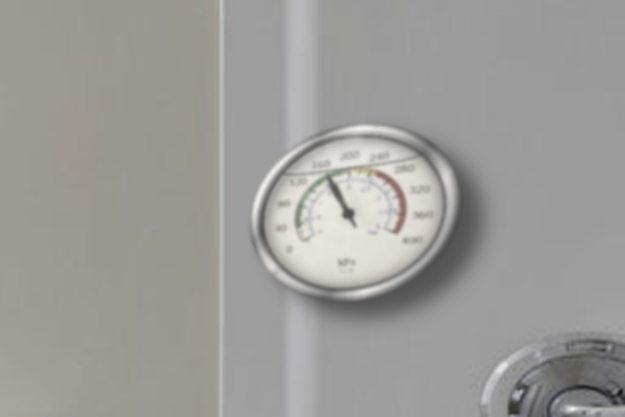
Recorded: {"value": 160, "unit": "kPa"}
